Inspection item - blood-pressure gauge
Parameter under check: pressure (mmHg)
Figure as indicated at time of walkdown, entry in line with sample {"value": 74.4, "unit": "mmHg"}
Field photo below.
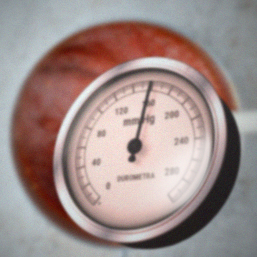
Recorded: {"value": 160, "unit": "mmHg"}
